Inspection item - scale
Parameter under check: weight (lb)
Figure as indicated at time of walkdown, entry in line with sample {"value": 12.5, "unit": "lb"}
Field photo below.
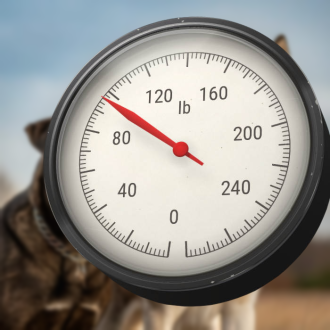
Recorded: {"value": 96, "unit": "lb"}
